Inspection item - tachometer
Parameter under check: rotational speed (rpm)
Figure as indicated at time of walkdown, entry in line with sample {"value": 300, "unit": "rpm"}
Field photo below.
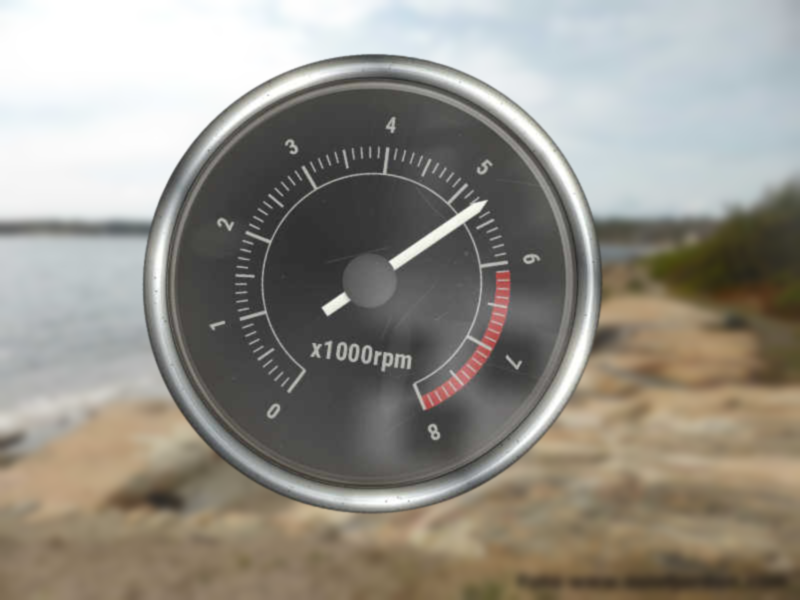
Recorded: {"value": 5300, "unit": "rpm"}
